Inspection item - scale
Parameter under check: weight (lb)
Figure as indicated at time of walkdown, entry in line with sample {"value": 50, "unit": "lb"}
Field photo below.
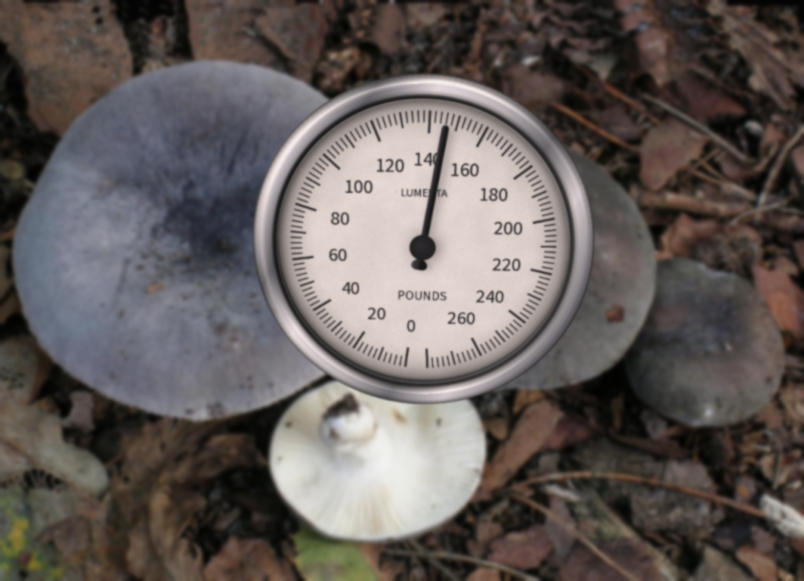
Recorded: {"value": 146, "unit": "lb"}
